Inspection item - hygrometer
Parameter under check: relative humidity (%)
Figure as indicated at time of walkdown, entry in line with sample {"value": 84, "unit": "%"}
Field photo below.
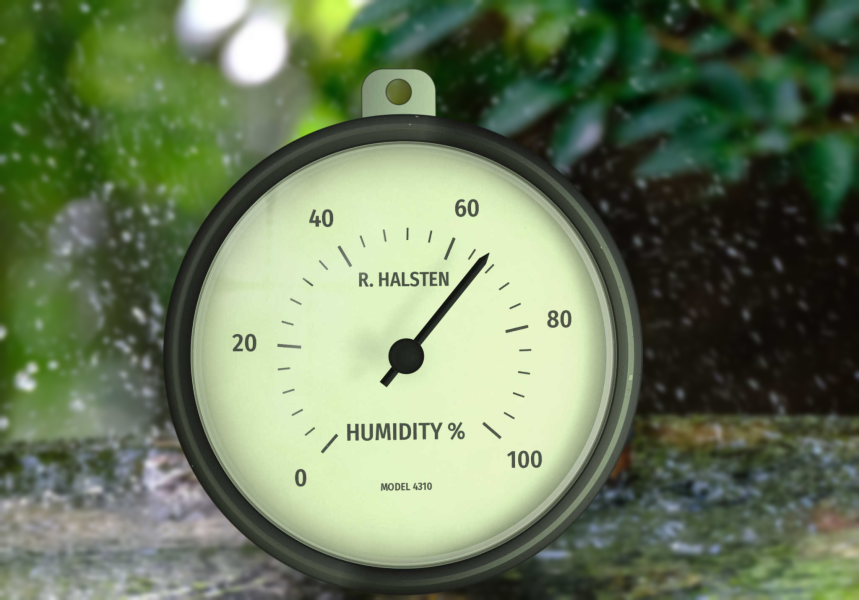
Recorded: {"value": 66, "unit": "%"}
